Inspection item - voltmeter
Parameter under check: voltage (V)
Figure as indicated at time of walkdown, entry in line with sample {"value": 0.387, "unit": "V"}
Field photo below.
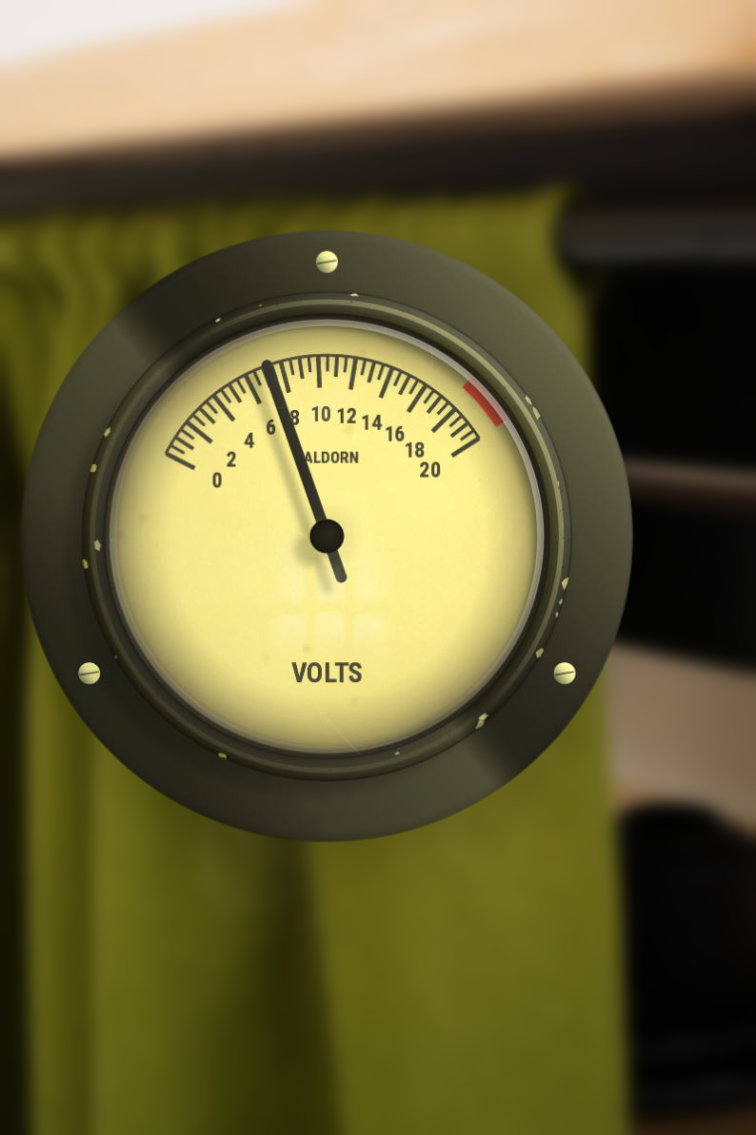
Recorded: {"value": 7.25, "unit": "V"}
